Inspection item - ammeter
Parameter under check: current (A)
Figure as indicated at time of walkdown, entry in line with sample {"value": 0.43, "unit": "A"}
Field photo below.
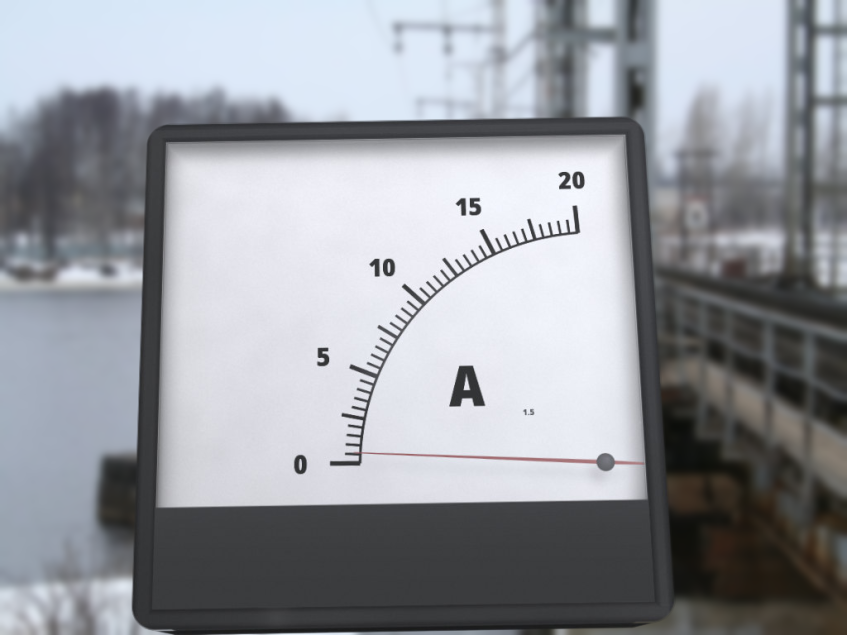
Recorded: {"value": 0.5, "unit": "A"}
